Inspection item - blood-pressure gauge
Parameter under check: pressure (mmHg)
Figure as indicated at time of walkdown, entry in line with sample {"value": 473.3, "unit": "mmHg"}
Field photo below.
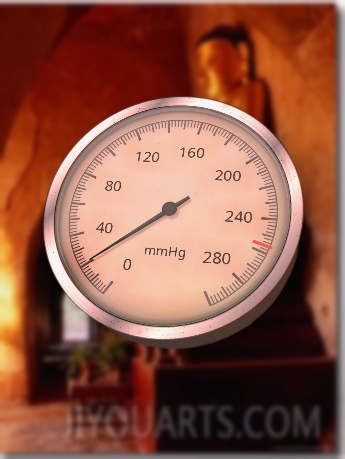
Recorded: {"value": 20, "unit": "mmHg"}
